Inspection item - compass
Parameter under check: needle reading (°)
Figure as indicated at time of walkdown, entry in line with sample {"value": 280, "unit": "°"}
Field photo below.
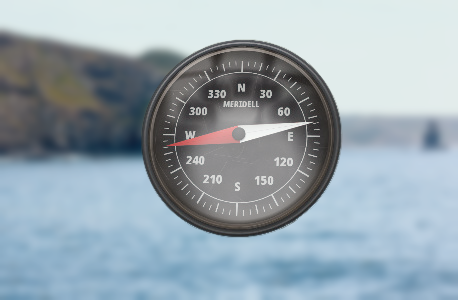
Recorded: {"value": 260, "unit": "°"}
